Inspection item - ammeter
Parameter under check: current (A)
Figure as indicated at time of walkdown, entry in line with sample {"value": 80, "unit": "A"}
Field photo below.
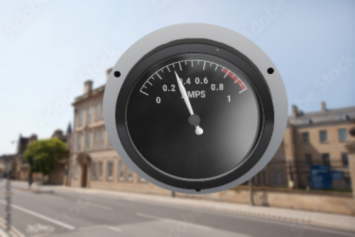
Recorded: {"value": 0.35, "unit": "A"}
